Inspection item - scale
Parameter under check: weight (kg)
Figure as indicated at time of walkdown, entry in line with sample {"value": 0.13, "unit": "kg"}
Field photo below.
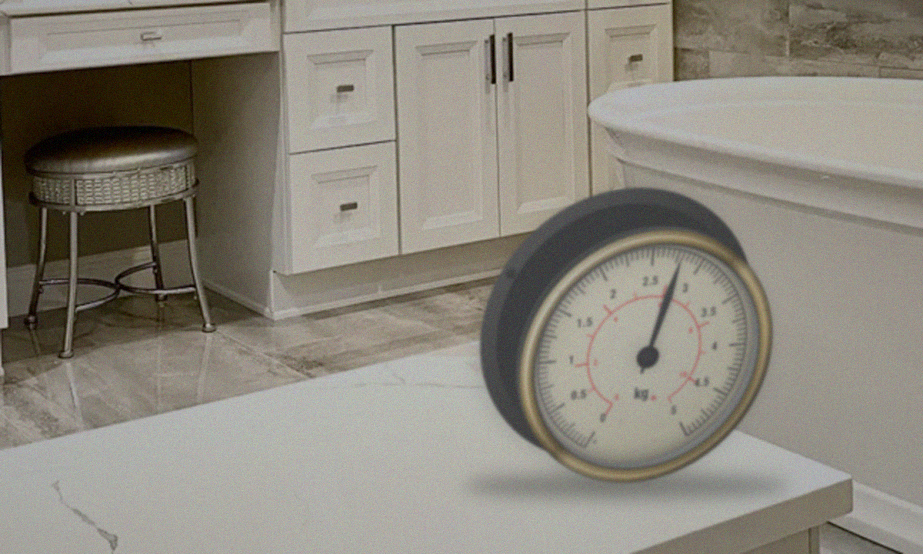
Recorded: {"value": 2.75, "unit": "kg"}
